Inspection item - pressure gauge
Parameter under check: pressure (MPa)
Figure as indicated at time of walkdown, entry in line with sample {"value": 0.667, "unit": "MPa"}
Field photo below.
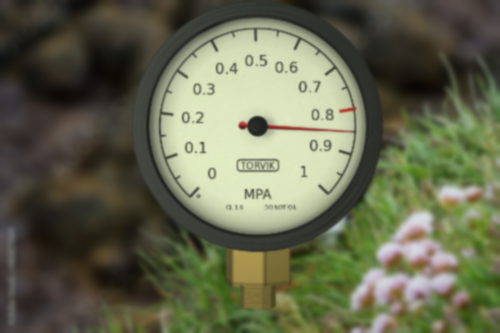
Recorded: {"value": 0.85, "unit": "MPa"}
